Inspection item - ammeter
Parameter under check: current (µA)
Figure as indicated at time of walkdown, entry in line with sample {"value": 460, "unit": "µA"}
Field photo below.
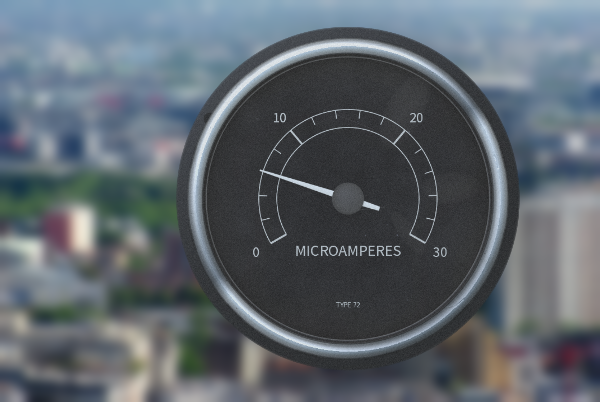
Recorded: {"value": 6, "unit": "µA"}
